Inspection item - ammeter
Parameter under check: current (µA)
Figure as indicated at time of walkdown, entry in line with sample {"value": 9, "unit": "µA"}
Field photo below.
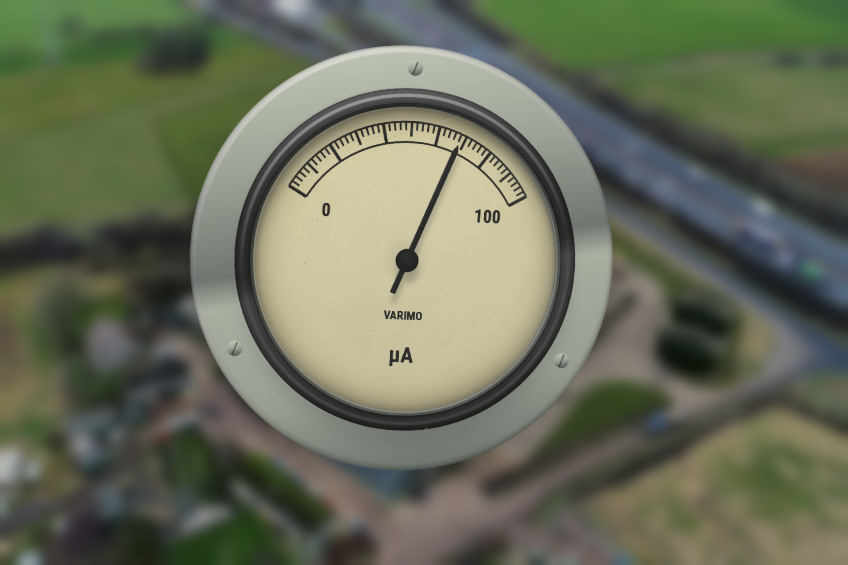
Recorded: {"value": 68, "unit": "µA"}
